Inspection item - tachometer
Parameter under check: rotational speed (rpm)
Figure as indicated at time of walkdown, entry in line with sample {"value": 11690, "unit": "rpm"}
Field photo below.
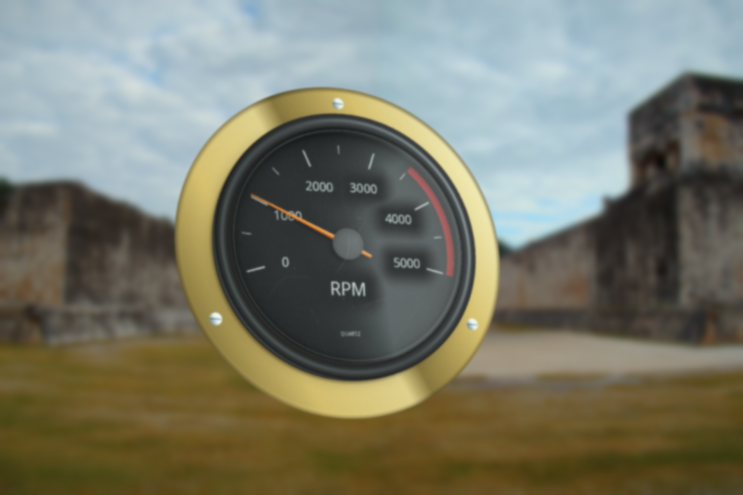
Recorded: {"value": 1000, "unit": "rpm"}
